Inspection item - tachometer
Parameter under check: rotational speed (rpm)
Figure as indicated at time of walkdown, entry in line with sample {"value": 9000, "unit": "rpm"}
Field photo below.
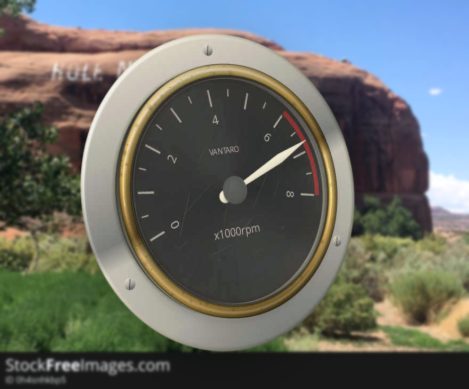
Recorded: {"value": 6750, "unit": "rpm"}
